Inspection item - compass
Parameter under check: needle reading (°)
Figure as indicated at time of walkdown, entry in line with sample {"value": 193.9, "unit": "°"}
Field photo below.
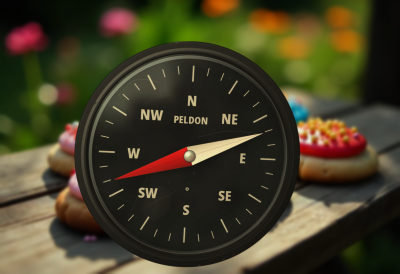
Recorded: {"value": 250, "unit": "°"}
